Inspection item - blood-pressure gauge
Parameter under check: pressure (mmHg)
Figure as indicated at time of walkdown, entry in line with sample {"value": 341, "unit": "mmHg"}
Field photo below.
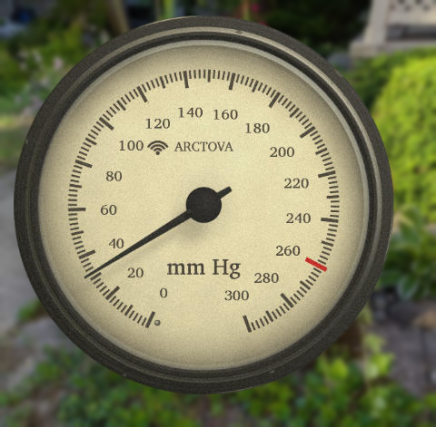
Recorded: {"value": 32, "unit": "mmHg"}
